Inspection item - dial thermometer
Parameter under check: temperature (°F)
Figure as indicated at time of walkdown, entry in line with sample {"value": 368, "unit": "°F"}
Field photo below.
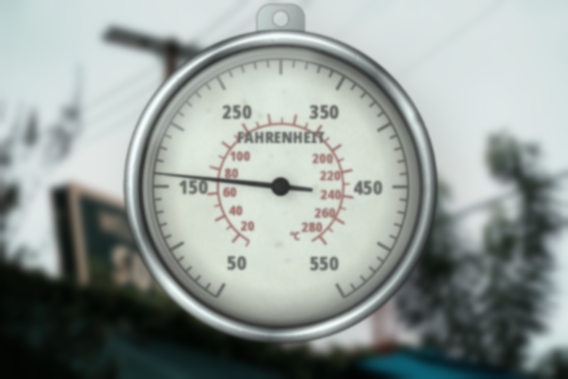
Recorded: {"value": 160, "unit": "°F"}
